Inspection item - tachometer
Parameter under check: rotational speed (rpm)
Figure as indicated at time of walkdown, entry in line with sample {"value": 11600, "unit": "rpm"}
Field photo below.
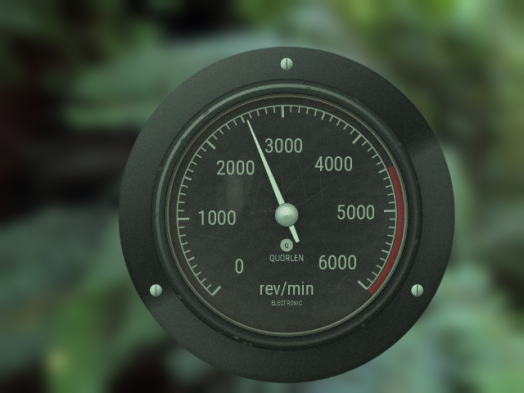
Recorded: {"value": 2550, "unit": "rpm"}
